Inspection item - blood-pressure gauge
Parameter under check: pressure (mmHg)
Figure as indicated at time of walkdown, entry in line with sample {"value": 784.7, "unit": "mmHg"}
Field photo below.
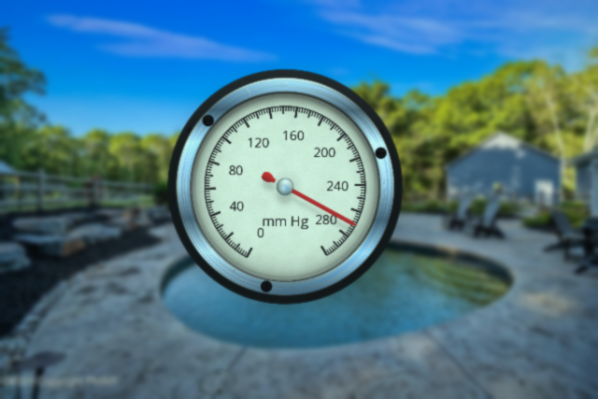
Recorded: {"value": 270, "unit": "mmHg"}
